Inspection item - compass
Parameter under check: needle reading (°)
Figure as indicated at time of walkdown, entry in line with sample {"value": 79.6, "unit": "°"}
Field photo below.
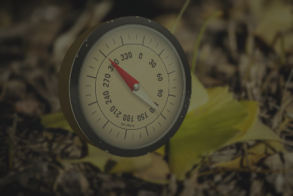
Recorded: {"value": 300, "unit": "°"}
